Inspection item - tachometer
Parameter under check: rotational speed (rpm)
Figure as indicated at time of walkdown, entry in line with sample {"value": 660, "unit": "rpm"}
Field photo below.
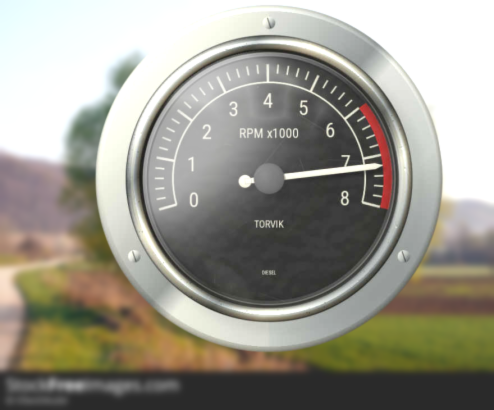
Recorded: {"value": 7200, "unit": "rpm"}
